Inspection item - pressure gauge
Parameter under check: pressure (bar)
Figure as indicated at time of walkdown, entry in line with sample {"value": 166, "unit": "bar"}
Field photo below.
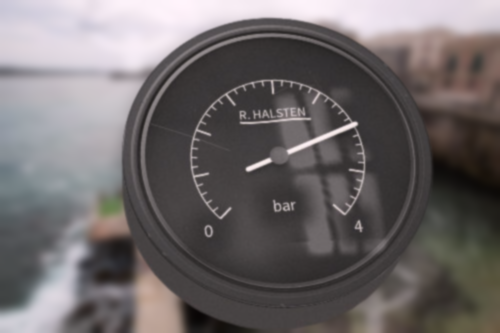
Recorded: {"value": 3, "unit": "bar"}
